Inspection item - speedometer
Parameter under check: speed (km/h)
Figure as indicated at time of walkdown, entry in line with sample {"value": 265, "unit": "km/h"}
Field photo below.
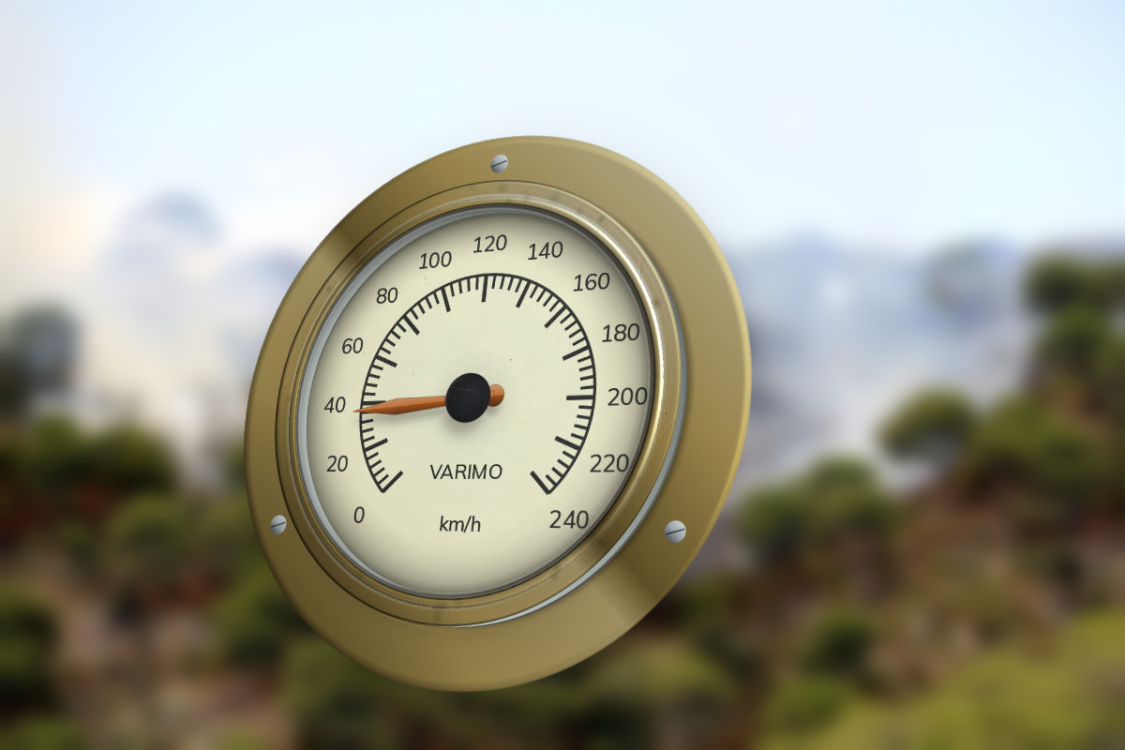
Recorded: {"value": 36, "unit": "km/h"}
